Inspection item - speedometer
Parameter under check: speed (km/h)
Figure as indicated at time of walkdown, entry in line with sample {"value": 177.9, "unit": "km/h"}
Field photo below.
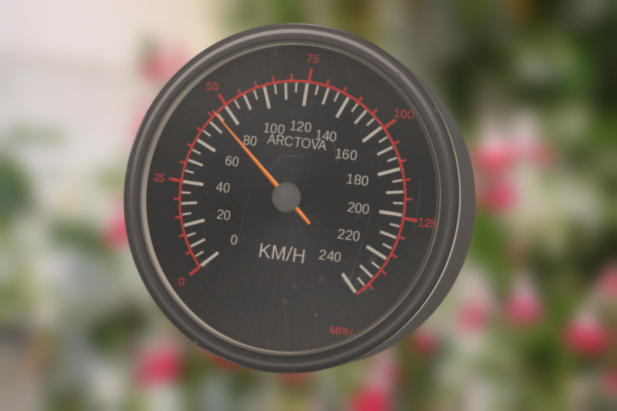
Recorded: {"value": 75, "unit": "km/h"}
